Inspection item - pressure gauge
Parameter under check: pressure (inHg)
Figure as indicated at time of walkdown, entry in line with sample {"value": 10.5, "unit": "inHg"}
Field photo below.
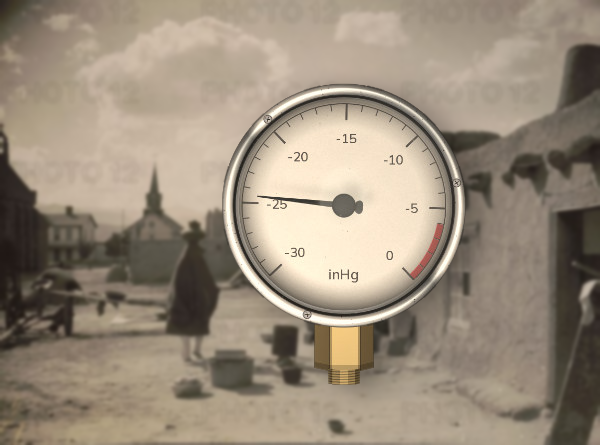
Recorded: {"value": -24.5, "unit": "inHg"}
